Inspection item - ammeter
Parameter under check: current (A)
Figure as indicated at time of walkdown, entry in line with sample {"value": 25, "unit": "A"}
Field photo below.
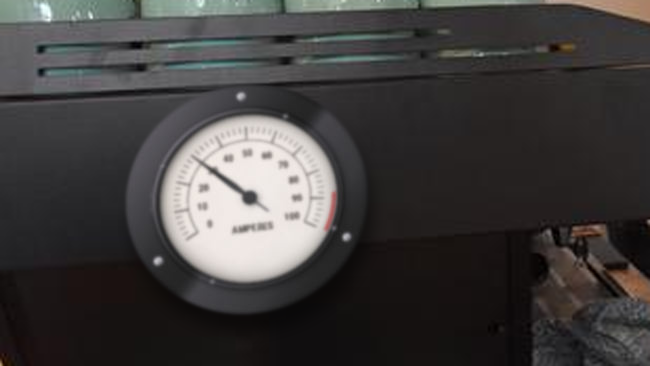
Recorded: {"value": 30, "unit": "A"}
